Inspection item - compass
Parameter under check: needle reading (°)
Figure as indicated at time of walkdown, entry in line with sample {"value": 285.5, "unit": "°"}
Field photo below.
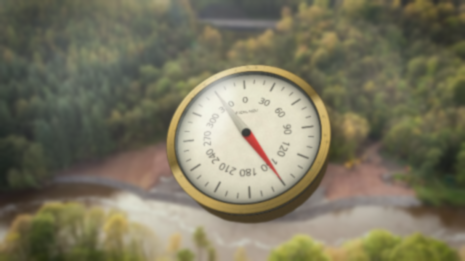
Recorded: {"value": 150, "unit": "°"}
